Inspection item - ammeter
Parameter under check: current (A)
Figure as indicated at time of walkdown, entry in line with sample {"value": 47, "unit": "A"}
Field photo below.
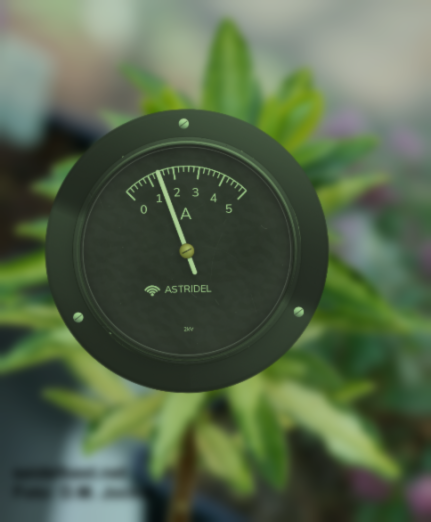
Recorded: {"value": 1.4, "unit": "A"}
